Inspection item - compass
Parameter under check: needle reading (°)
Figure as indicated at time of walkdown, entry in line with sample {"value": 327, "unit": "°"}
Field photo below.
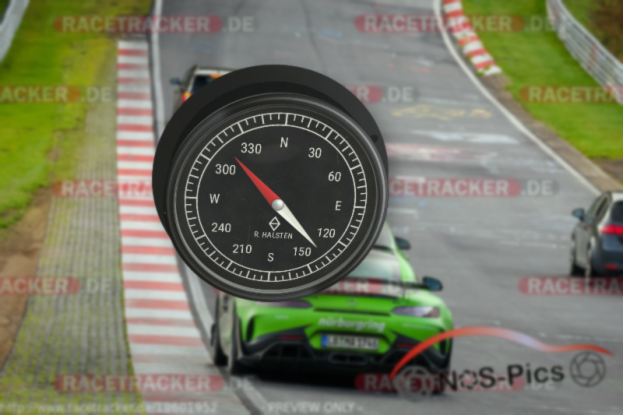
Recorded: {"value": 315, "unit": "°"}
